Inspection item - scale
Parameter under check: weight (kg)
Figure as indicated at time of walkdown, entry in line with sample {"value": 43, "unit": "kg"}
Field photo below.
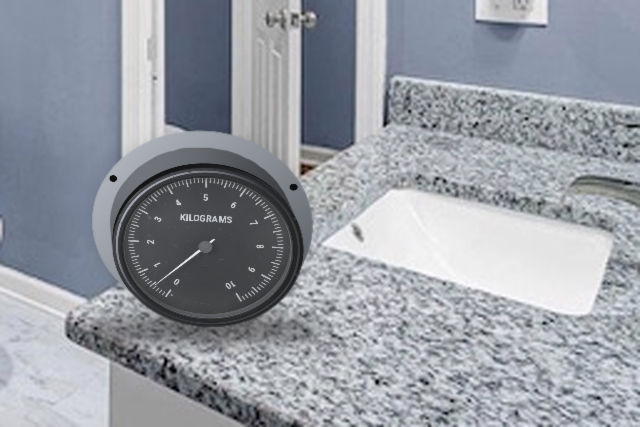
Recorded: {"value": 0.5, "unit": "kg"}
